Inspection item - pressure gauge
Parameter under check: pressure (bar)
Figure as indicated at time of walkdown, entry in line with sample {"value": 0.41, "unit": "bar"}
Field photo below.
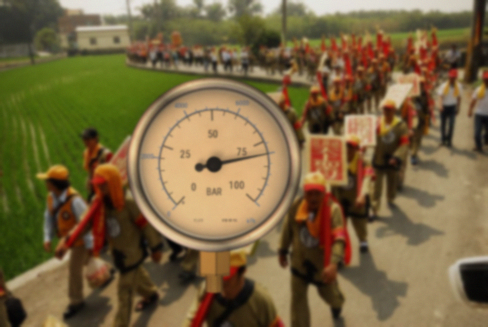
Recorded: {"value": 80, "unit": "bar"}
